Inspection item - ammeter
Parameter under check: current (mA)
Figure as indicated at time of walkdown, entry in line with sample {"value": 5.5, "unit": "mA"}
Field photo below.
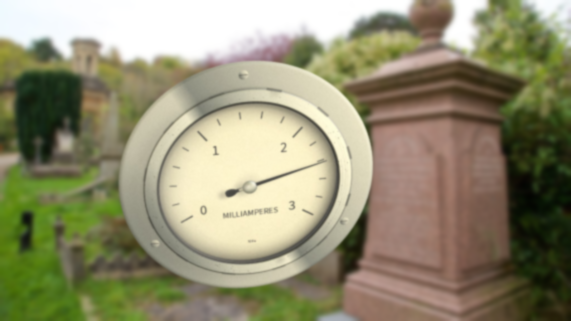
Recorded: {"value": 2.4, "unit": "mA"}
